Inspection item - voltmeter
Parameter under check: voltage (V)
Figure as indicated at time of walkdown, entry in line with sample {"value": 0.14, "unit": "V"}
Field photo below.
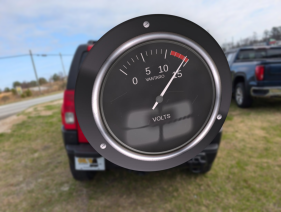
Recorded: {"value": 14, "unit": "V"}
